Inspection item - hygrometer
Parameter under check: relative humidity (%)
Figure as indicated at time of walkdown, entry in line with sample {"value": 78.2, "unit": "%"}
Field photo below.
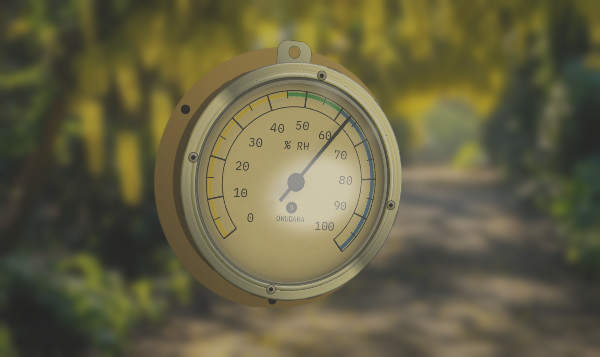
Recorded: {"value": 62.5, "unit": "%"}
